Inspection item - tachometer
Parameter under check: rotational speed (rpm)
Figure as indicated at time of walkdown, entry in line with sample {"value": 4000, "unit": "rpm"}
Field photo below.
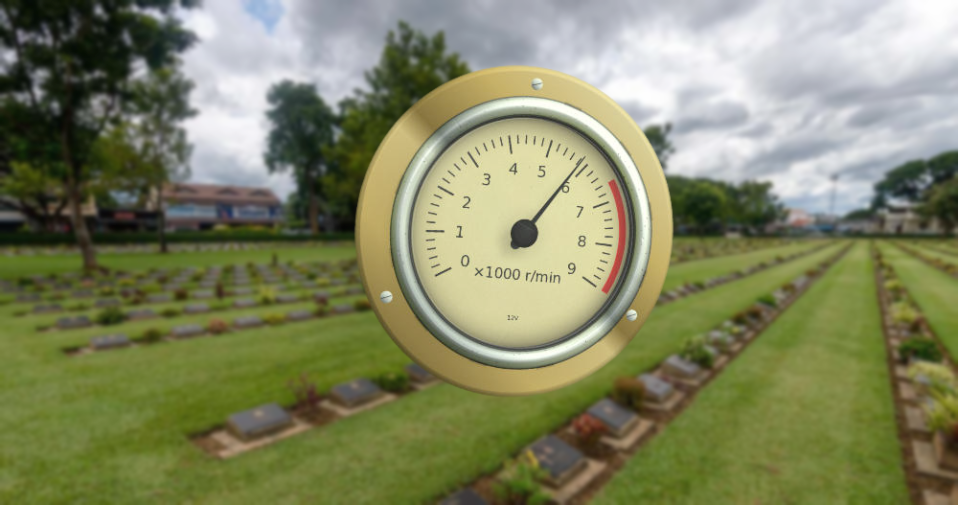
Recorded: {"value": 5800, "unit": "rpm"}
